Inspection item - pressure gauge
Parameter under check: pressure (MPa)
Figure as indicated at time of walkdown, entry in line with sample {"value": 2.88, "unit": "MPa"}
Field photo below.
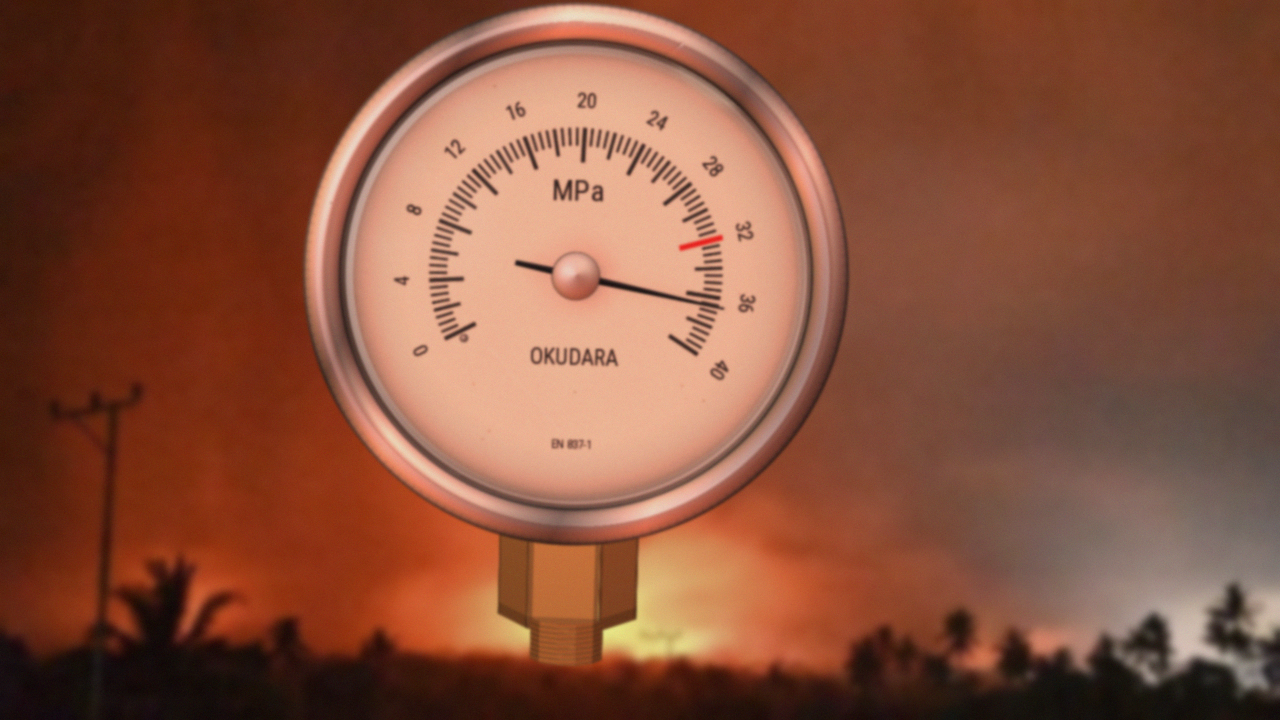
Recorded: {"value": 36.5, "unit": "MPa"}
